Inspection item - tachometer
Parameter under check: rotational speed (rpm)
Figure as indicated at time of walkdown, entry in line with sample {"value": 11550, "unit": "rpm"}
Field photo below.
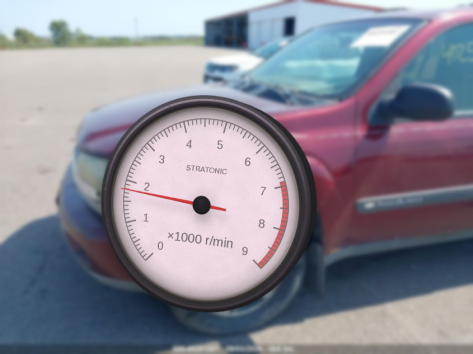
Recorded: {"value": 1800, "unit": "rpm"}
